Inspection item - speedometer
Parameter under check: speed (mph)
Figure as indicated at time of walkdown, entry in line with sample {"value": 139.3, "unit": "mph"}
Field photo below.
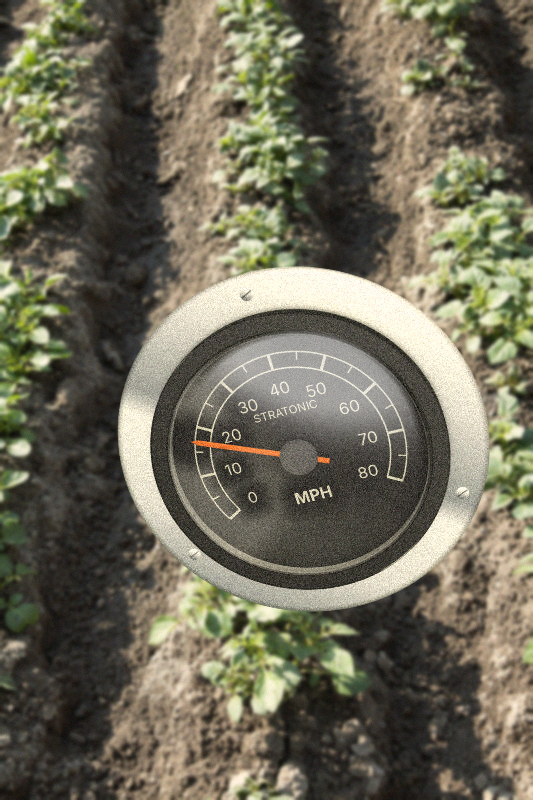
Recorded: {"value": 17.5, "unit": "mph"}
